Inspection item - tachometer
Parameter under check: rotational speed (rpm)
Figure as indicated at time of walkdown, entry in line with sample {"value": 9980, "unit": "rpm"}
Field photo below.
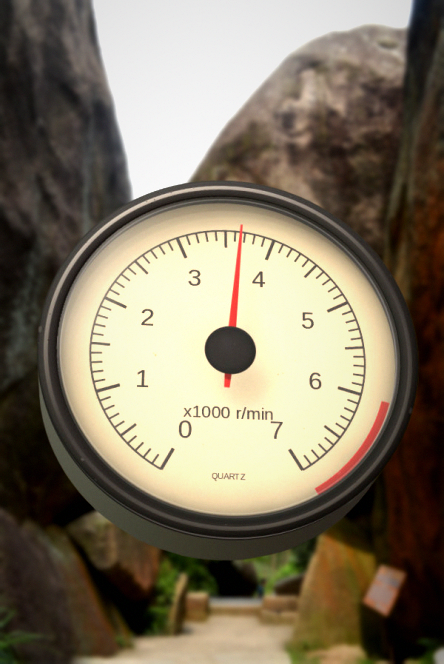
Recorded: {"value": 3650, "unit": "rpm"}
